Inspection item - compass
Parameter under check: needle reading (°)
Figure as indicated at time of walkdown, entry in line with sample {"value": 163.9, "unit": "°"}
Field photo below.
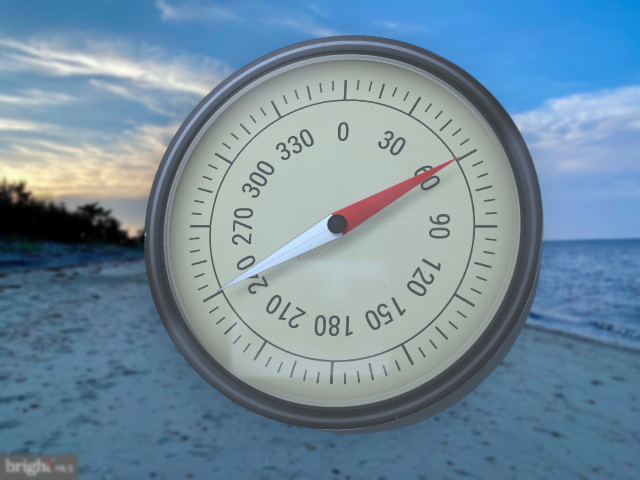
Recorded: {"value": 60, "unit": "°"}
